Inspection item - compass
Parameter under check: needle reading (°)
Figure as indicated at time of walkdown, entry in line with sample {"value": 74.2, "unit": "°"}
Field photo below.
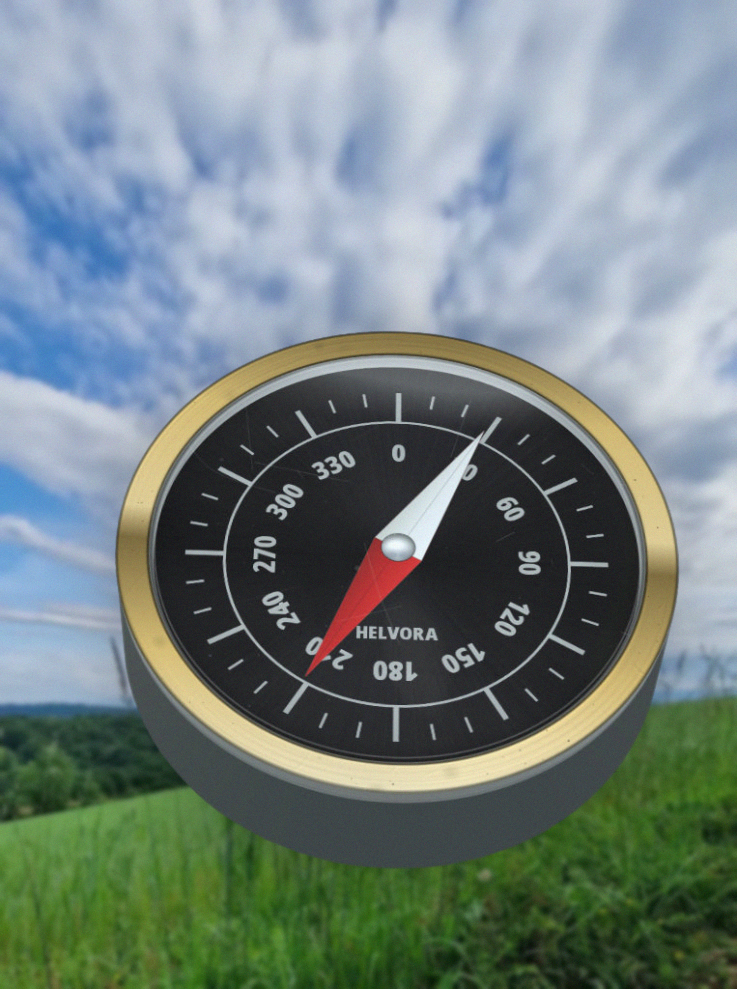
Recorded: {"value": 210, "unit": "°"}
